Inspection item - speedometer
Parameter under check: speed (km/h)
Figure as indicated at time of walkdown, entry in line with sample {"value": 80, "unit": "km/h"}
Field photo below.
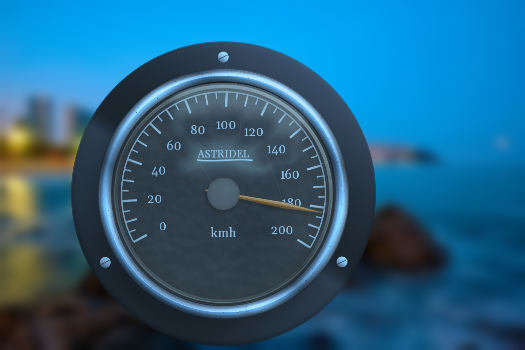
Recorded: {"value": 182.5, "unit": "km/h"}
